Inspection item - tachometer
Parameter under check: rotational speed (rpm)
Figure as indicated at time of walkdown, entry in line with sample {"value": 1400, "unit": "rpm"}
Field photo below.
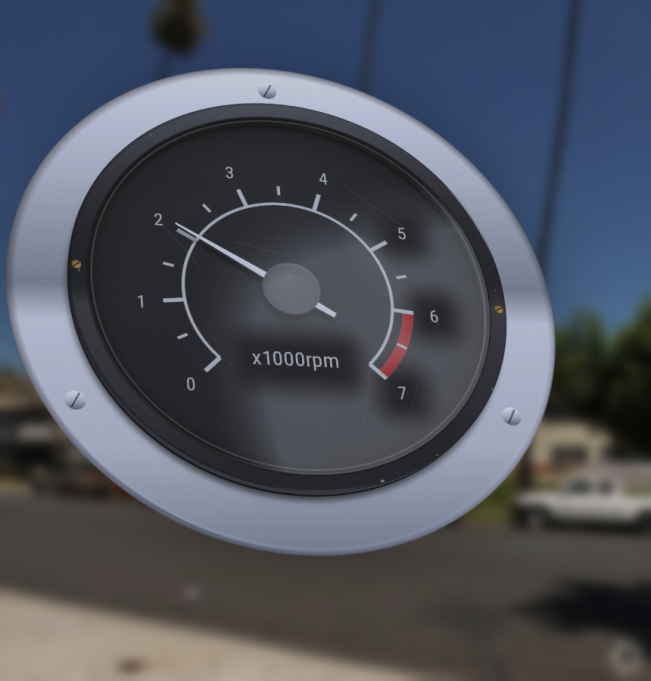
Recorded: {"value": 2000, "unit": "rpm"}
